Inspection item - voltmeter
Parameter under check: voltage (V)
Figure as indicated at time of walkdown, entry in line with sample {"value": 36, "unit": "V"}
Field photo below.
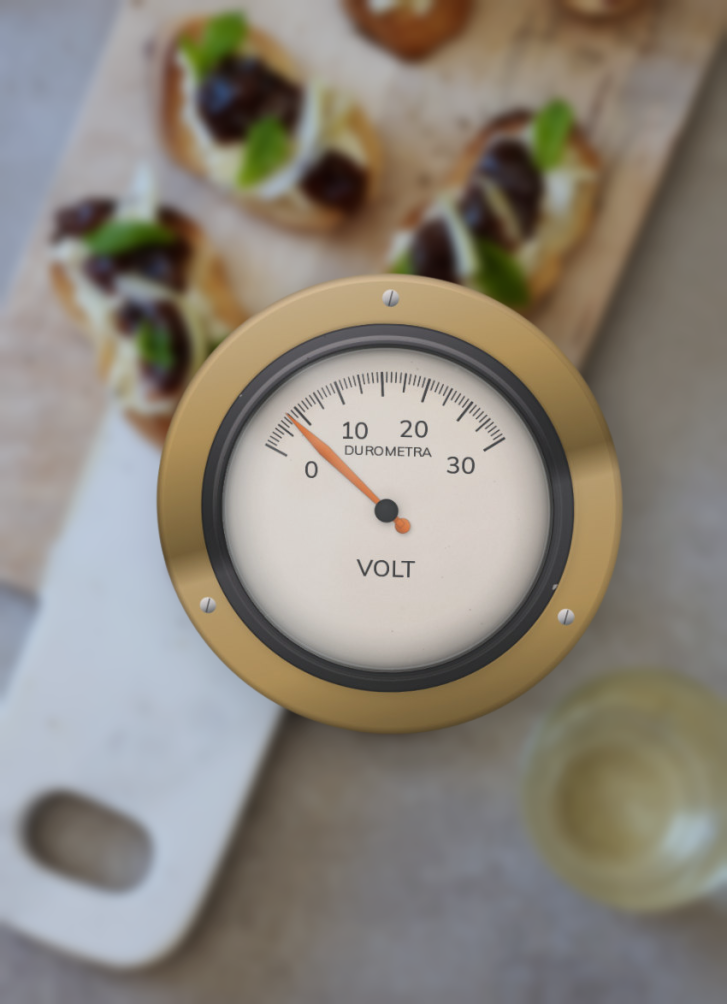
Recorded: {"value": 4, "unit": "V"}
